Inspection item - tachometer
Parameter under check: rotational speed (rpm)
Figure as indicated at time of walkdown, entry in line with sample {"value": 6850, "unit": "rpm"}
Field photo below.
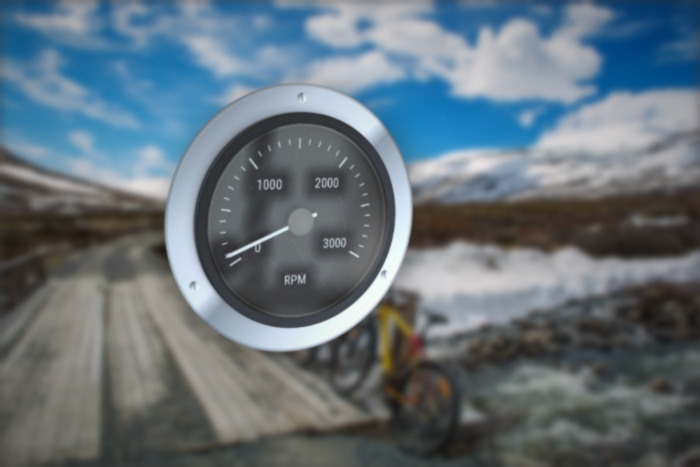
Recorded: {"value": 100, "unit": "rpm"}
